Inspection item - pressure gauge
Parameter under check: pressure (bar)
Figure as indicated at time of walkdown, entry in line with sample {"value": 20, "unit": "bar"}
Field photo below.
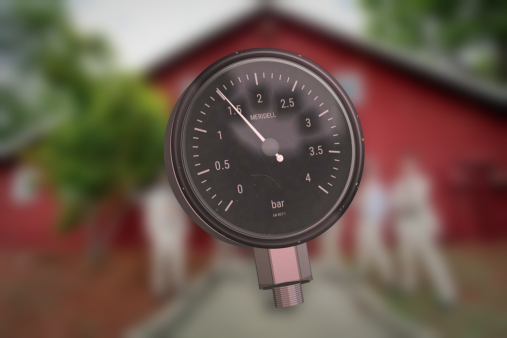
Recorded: {"value": 1.5, "unit": "bar"}
